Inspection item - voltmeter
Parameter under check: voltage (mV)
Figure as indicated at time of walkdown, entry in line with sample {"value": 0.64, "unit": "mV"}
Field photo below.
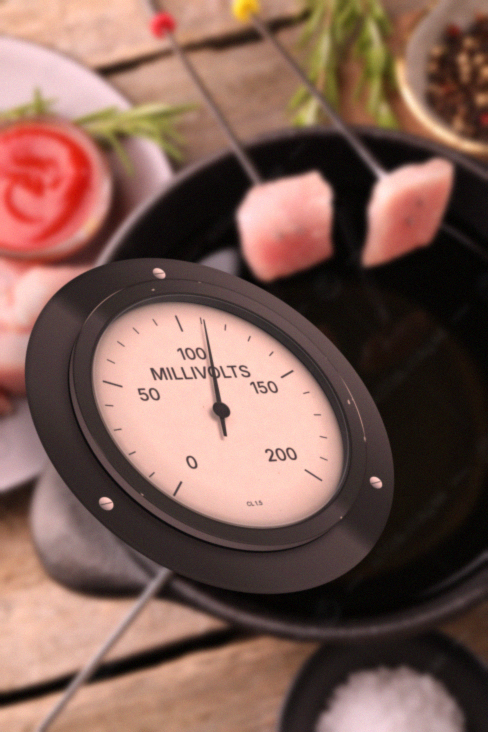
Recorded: {"value": 110, "unit": "mV"}
